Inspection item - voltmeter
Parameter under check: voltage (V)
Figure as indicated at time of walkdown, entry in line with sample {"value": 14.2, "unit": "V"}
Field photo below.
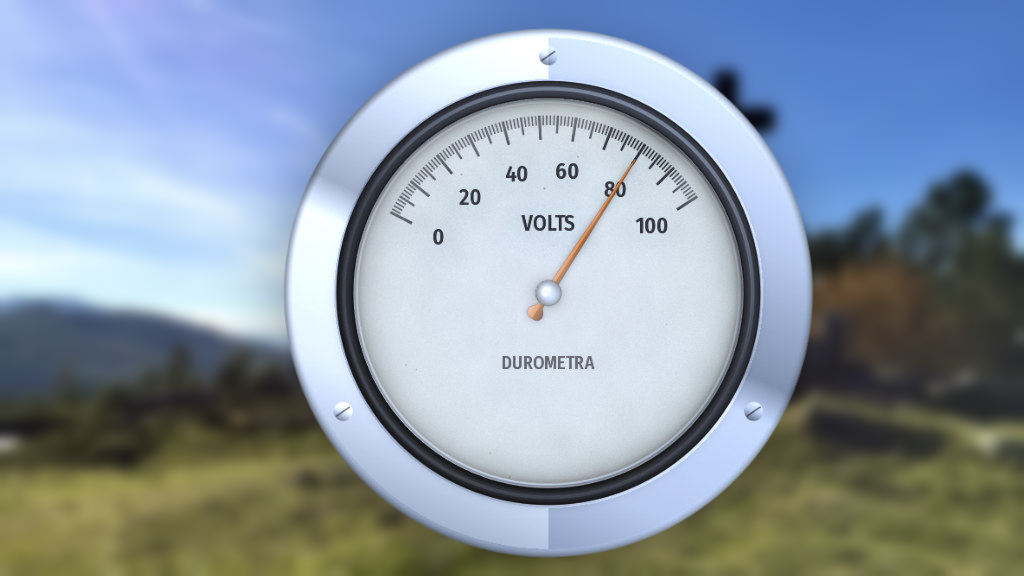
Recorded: {"value": 80, "unit": "V"}
